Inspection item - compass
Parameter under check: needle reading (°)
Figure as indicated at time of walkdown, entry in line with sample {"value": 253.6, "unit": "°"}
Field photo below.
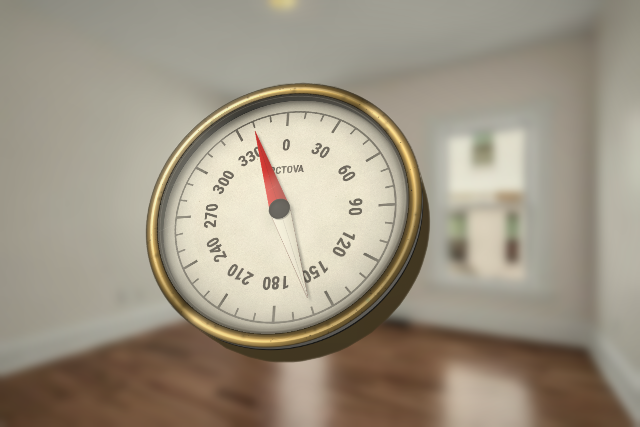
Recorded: {"value": 340, "unit": "°"}
